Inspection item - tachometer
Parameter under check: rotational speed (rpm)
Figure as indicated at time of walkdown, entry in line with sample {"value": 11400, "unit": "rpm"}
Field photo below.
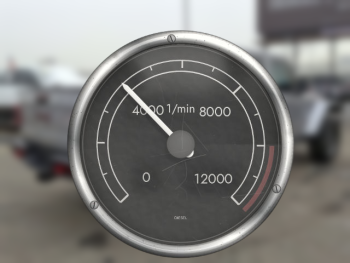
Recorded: {"value": 4000, "unit": "rpm"}
